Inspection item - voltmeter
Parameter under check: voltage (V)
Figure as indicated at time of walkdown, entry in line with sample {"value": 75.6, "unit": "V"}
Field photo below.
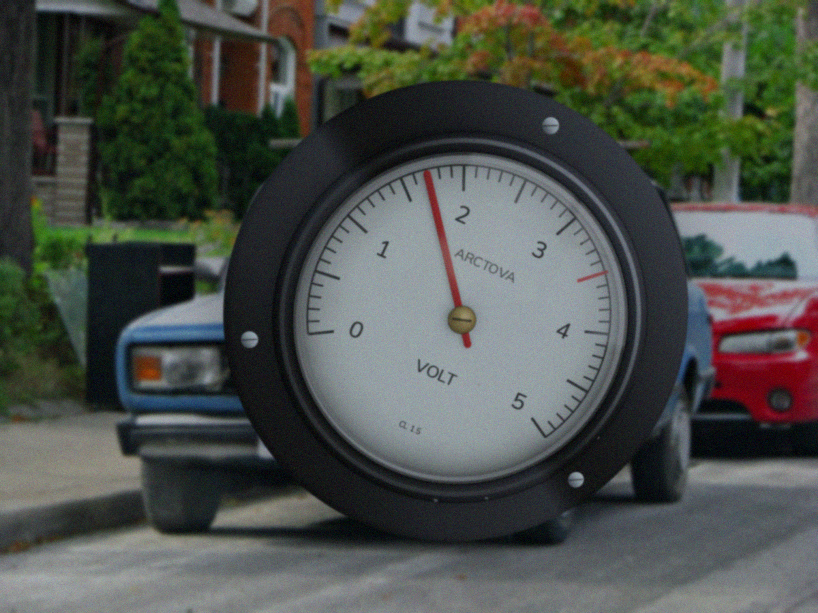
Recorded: {"value": 1.7, "unit": "V"}
